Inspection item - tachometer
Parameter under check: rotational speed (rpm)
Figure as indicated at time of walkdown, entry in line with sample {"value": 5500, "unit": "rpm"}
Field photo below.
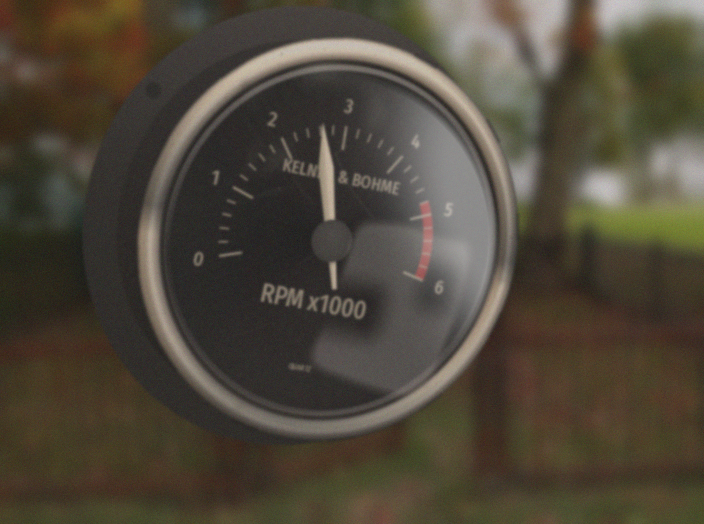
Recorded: {"value": 2600, "unit": "rpm"}
